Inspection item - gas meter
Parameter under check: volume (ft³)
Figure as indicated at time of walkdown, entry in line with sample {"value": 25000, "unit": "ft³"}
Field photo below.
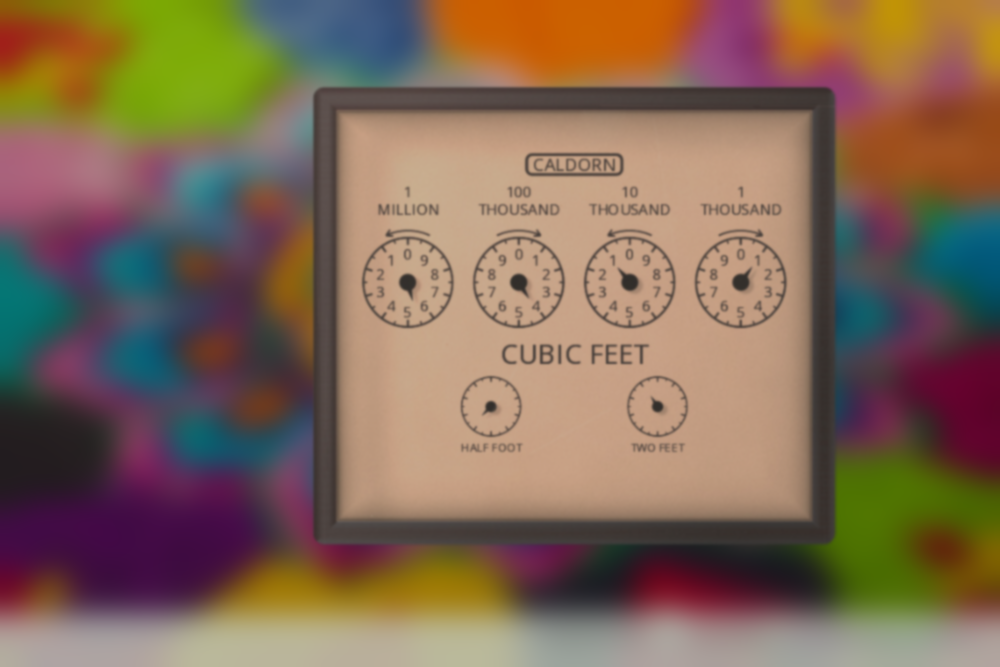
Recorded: {"value": 541100, "unit": "ft³"}
